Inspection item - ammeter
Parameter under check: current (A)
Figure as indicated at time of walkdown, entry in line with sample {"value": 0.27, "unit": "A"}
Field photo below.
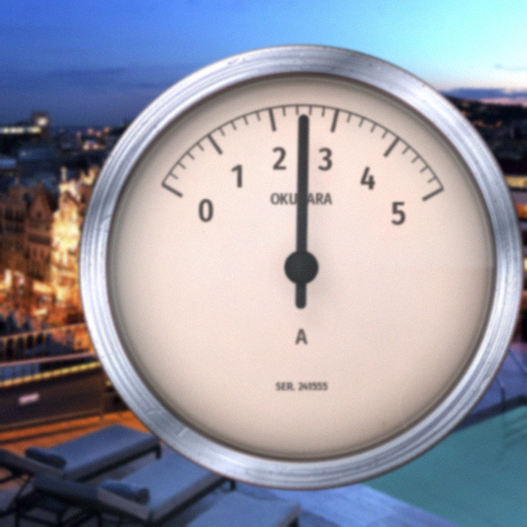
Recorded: {"value": 2.5, "unit": "A"}
